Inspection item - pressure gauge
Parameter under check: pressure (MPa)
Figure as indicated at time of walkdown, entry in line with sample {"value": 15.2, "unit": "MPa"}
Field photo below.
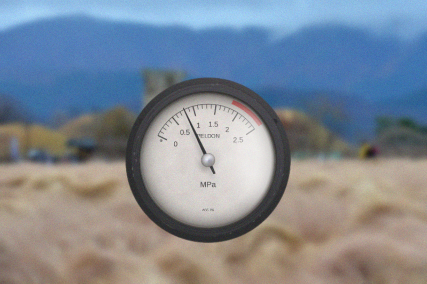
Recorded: {"value": 0.8, "unit": "MPa"}
